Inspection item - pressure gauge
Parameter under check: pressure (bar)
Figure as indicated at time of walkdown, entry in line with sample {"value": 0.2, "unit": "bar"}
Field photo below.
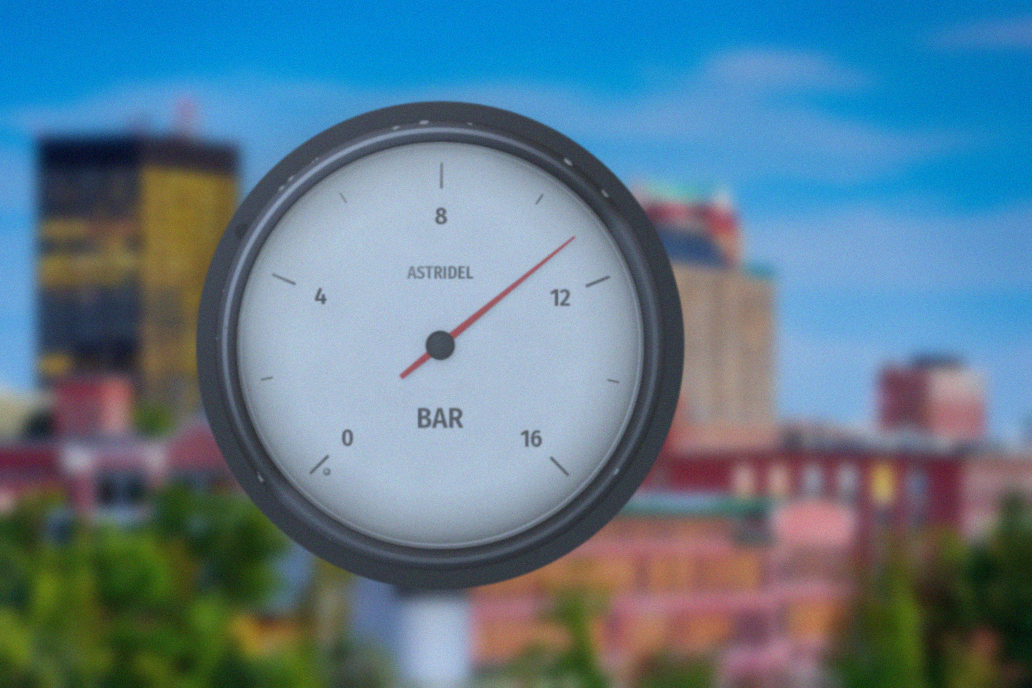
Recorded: {"value": 11, "unit": "bar"}
